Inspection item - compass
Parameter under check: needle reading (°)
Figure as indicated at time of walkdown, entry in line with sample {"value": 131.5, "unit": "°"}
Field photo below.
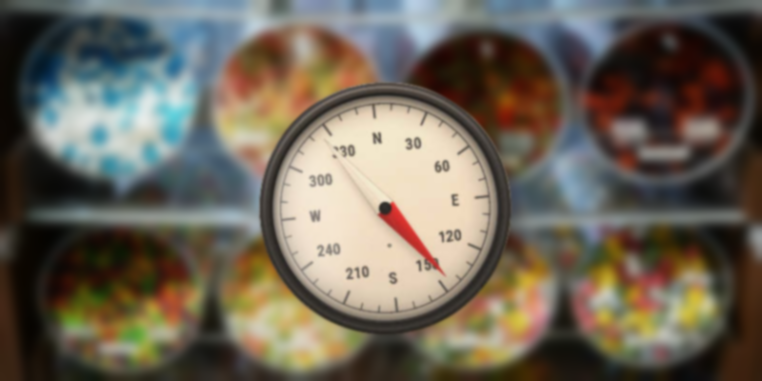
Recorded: {"value": 145, "unit": "°"}
